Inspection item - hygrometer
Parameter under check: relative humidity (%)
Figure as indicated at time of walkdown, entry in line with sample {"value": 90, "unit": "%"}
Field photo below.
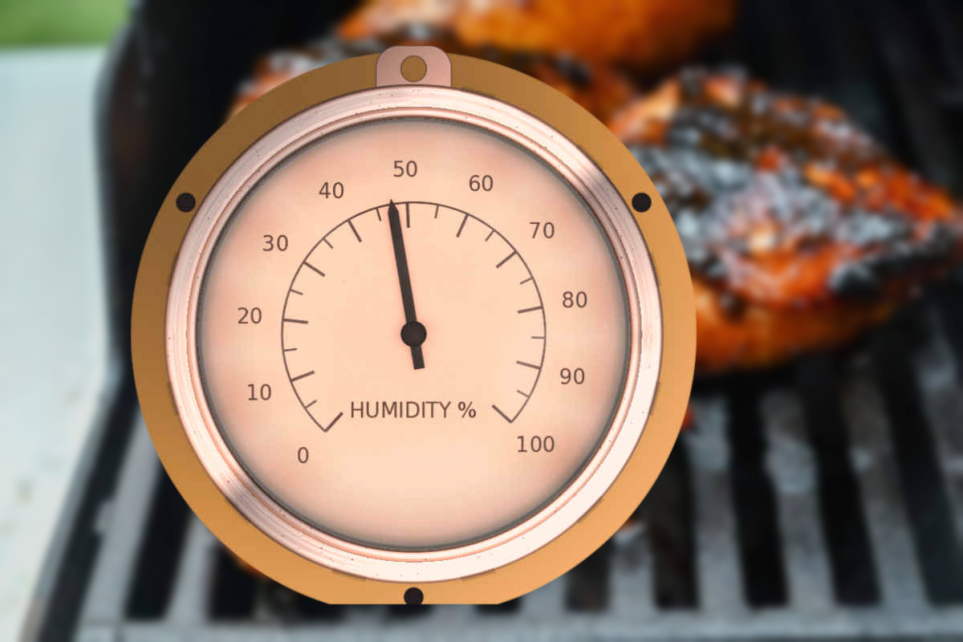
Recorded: {"value": 47.5, "unit": "%"}
